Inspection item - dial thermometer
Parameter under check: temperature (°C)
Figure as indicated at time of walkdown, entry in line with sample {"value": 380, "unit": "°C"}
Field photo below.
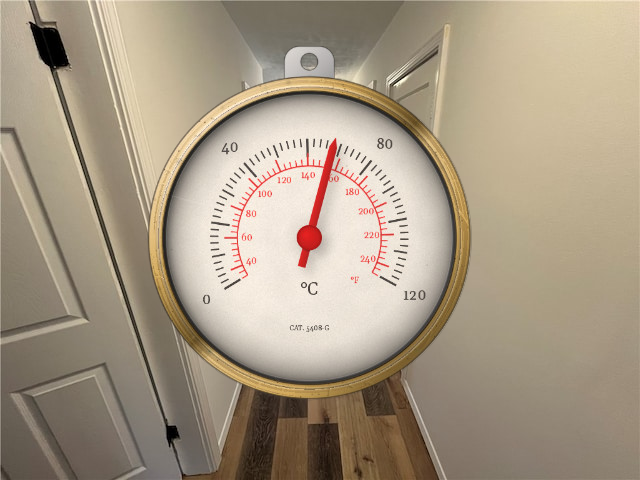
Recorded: {"value": 68, "unit": "°C"}
